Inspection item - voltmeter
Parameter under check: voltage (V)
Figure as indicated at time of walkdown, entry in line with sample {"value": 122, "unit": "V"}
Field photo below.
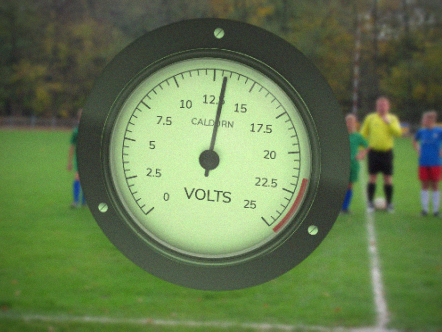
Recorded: {"value": 13.25, "unit": "V"}
